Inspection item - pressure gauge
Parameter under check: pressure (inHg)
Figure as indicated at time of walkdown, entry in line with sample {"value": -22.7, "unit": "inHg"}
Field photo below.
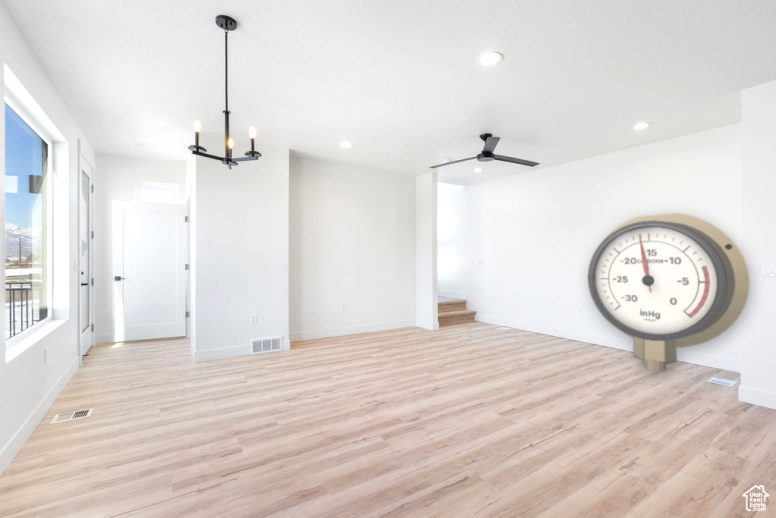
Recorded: {"value": -16, "unit": "inHg"}
